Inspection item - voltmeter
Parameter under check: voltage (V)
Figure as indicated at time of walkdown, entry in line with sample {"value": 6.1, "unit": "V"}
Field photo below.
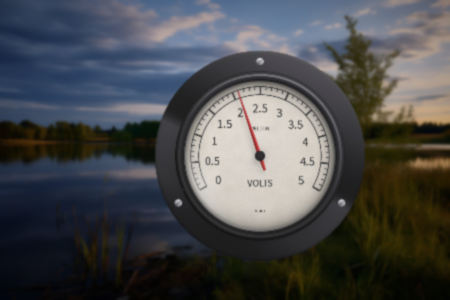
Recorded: {"value": 2.1, "unit": "V"}
